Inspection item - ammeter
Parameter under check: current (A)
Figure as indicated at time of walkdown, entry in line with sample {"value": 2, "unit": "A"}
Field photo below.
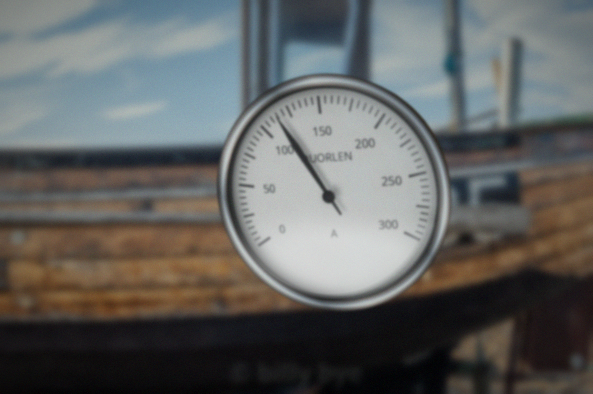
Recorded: {"value": 115, "unit": "A"}
